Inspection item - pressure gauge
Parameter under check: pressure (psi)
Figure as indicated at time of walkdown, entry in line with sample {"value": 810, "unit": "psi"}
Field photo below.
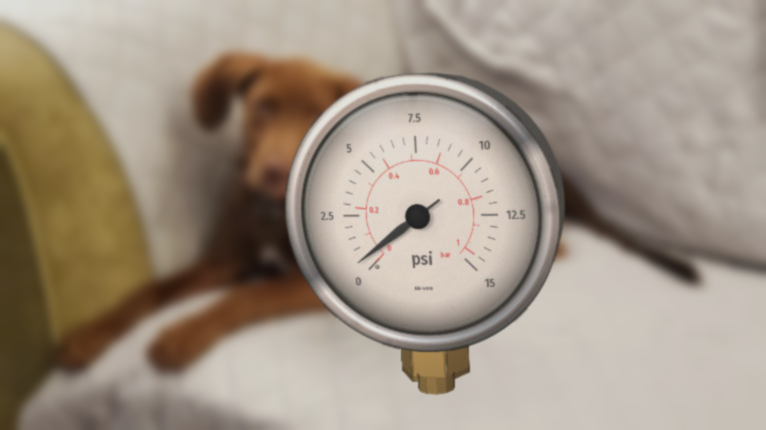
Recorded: {"value": 0.5, "unit": "psi"}
